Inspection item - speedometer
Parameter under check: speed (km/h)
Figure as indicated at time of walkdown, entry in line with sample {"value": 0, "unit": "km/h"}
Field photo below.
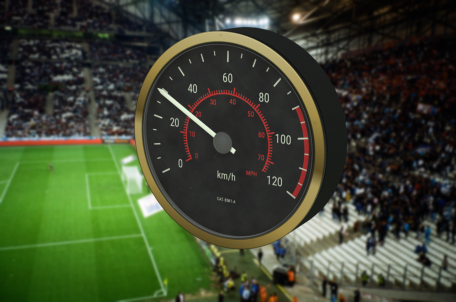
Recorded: {"value": 30, "unit": "km/h"}
